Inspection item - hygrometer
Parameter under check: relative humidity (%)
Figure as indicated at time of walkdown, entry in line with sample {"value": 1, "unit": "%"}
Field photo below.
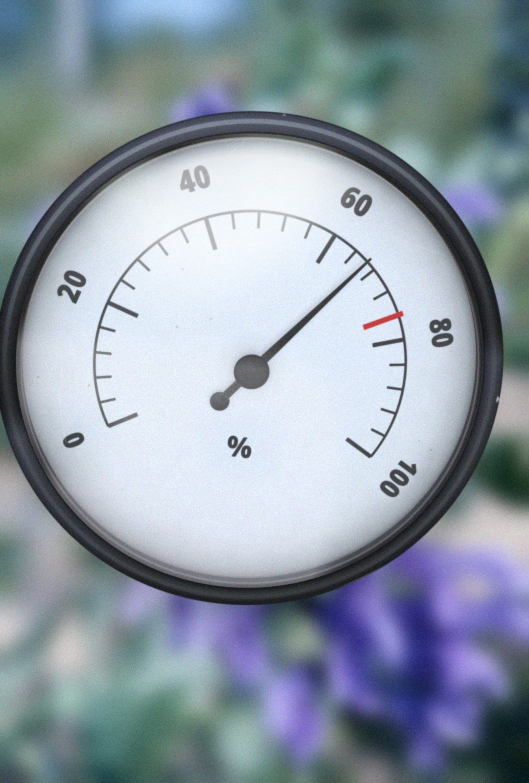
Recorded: {"value": 66, "unit": "%"}
